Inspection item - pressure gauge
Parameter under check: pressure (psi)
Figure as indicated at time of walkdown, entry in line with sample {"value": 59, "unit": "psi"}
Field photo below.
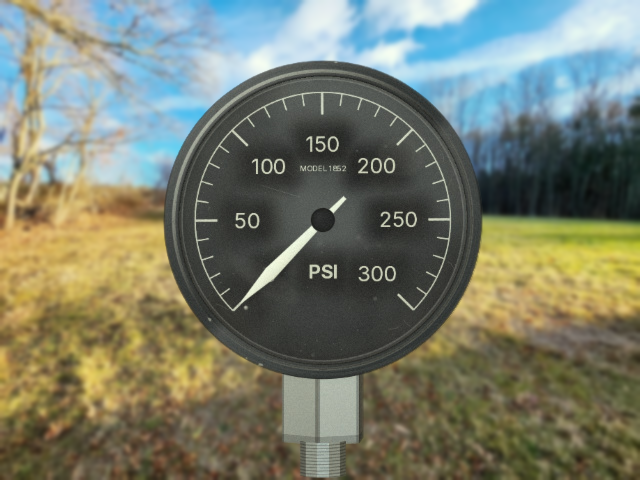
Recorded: {"value": 0, "unit": "psi"}
